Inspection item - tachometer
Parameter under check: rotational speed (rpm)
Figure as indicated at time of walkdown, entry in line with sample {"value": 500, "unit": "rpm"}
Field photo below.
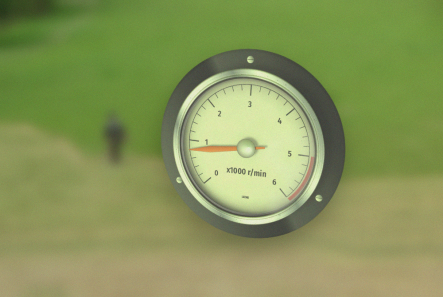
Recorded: {"value": 800, "unit": "rpm"}
